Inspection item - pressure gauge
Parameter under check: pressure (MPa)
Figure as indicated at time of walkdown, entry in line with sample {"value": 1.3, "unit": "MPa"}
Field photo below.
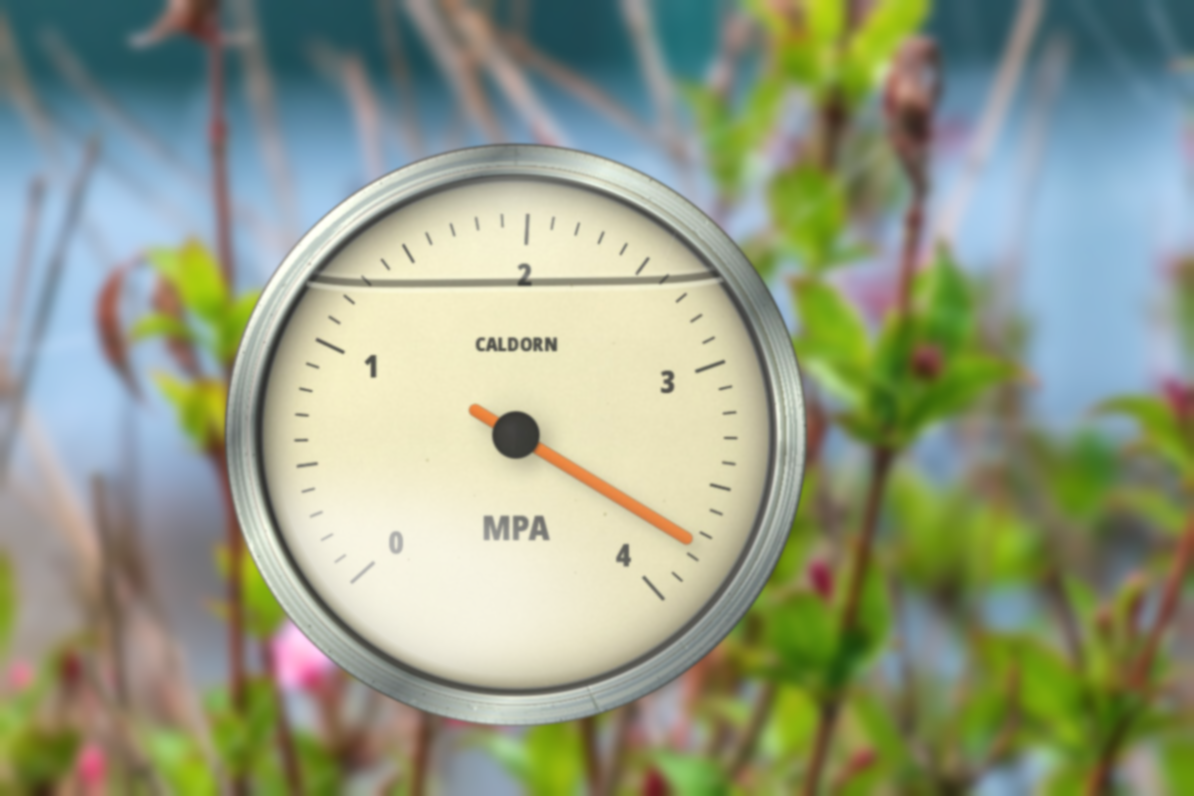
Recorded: {"value": 3.75, "unit": "MPa"}
